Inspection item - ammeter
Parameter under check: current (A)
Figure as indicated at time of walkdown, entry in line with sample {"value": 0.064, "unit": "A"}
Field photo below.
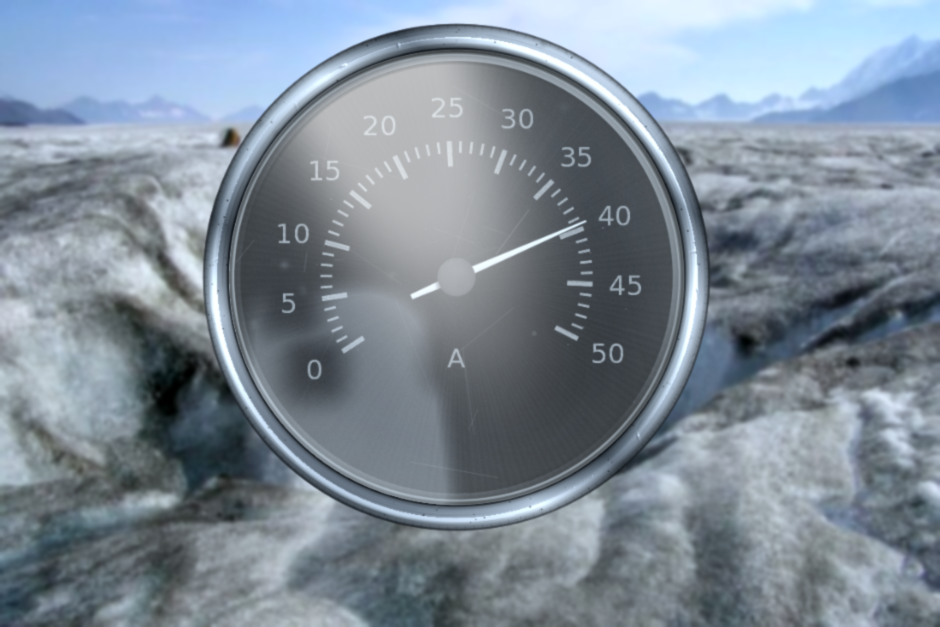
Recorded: {"value": 39.5, "unit": "A"}
